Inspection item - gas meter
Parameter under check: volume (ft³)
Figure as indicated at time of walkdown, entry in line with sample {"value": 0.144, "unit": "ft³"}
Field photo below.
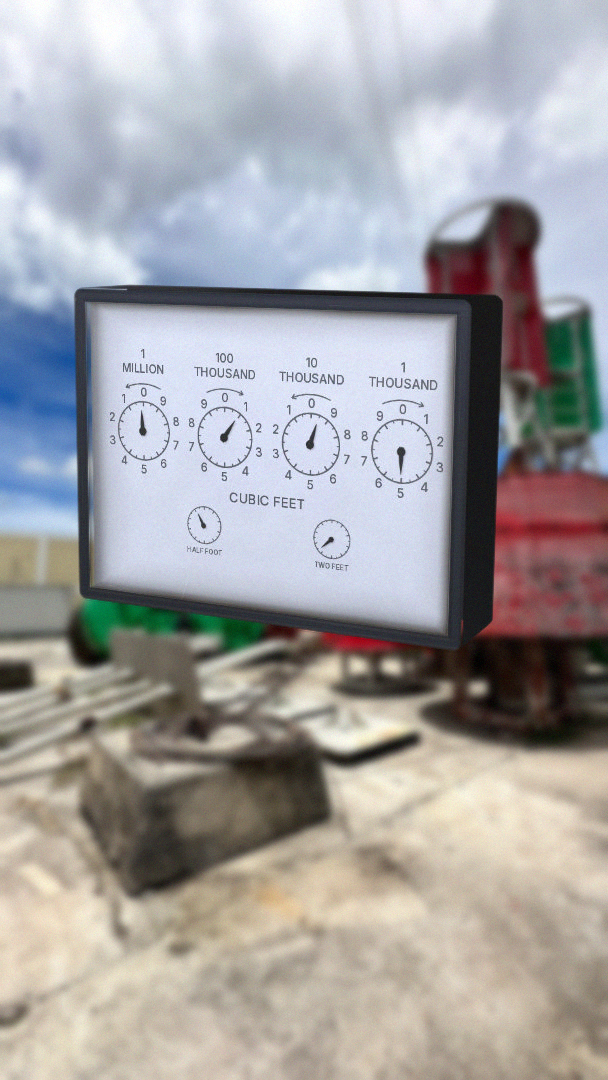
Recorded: {"value": 9500, "unit": "ft³"}
